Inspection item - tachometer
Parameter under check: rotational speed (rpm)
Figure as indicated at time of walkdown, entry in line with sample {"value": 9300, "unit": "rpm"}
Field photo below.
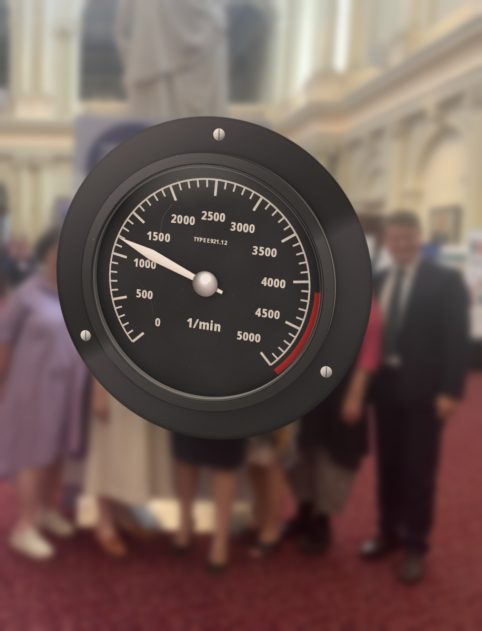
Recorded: {"value": 1200, "unit": "rpm"}
